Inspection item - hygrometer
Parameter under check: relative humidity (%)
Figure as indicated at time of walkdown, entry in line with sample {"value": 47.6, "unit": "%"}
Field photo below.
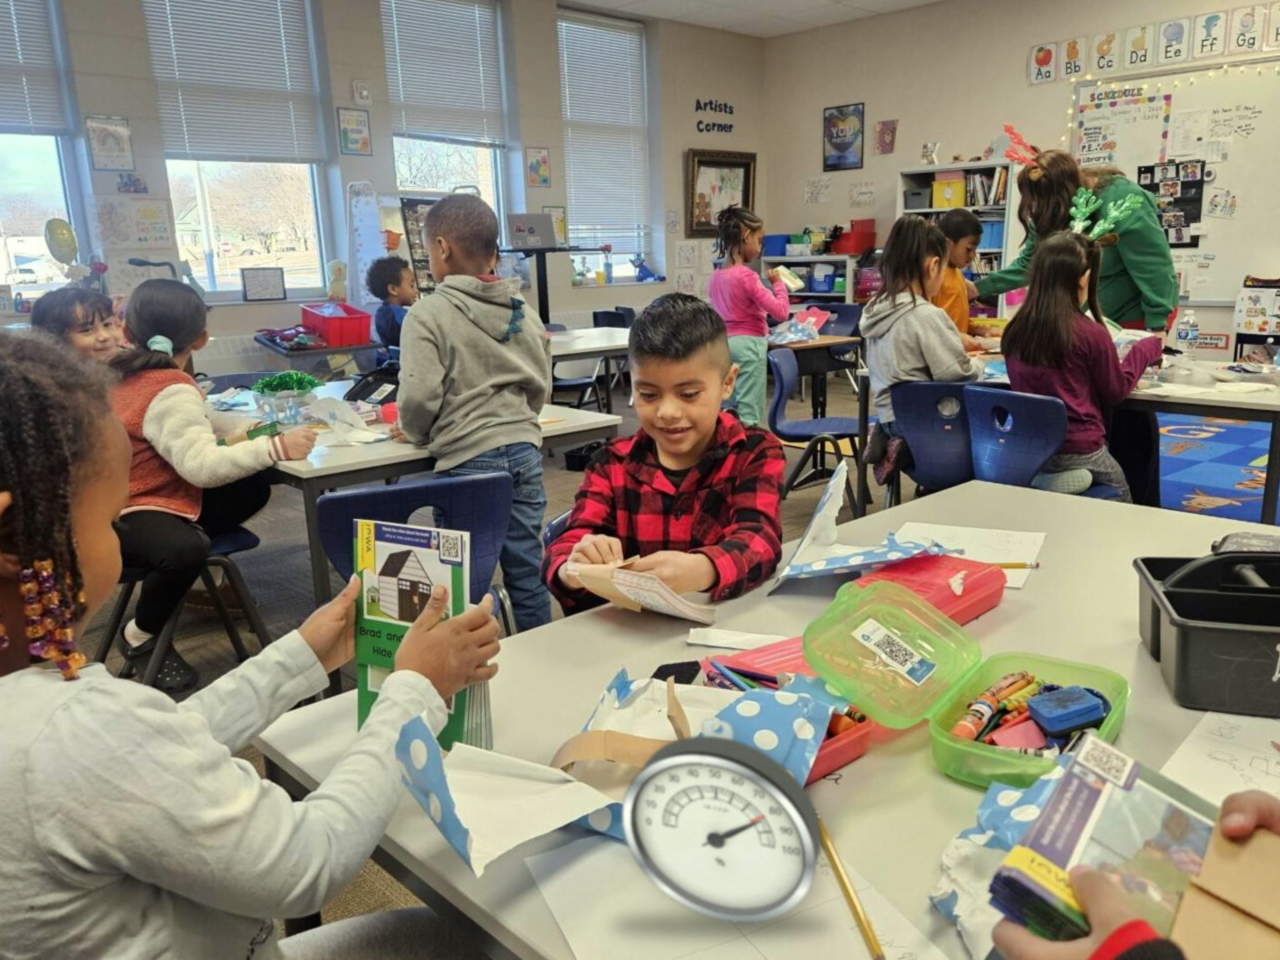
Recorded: {"value": 80, "unit": "%"}
